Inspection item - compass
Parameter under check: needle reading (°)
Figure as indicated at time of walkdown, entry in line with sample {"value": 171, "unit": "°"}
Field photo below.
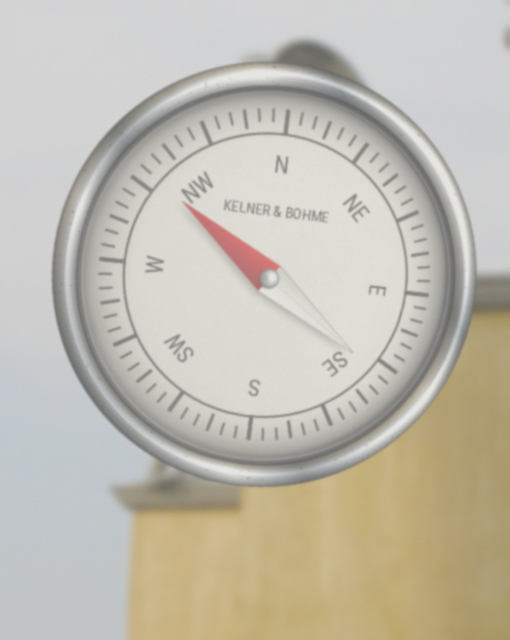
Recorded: {"value": 305, "unit": "°"}
